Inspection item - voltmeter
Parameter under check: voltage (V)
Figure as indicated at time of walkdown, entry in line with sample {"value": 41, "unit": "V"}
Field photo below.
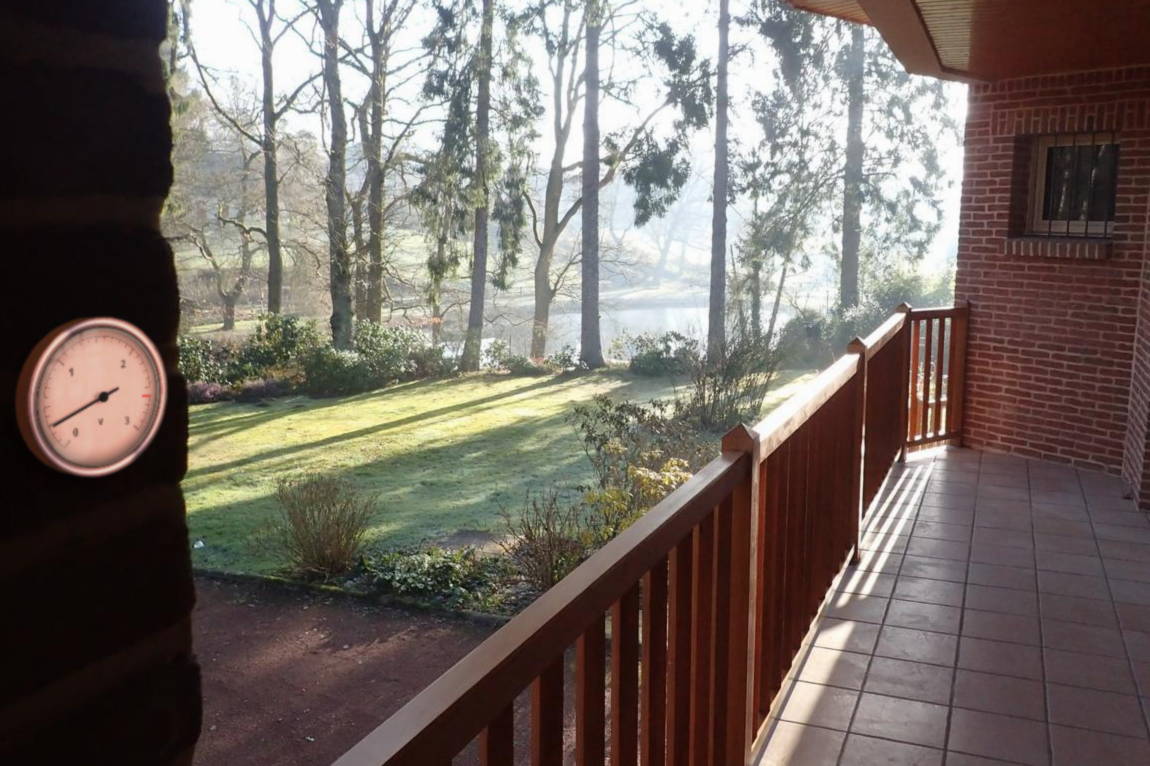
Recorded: {"value": 0.3, "unit": "V"}
